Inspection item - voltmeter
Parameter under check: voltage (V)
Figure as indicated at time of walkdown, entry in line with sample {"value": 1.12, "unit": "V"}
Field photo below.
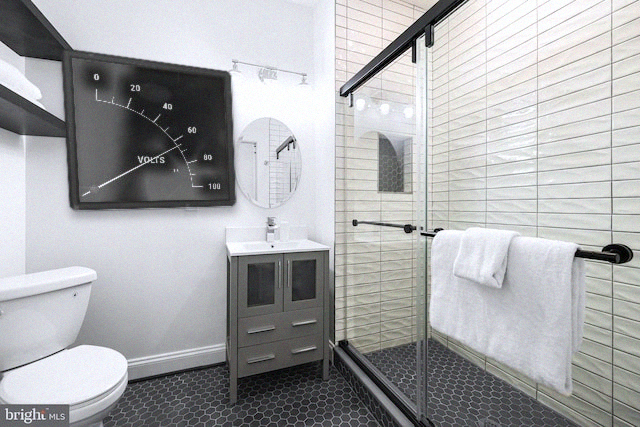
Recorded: {"value": 65, "unit": "V"}
